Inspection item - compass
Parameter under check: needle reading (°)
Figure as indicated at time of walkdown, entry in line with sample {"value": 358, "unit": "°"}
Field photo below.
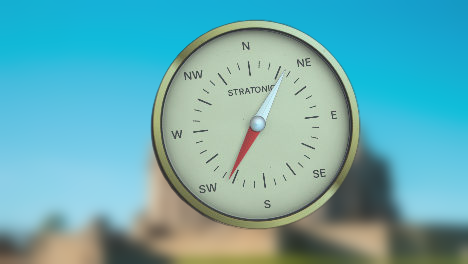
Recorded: {"value": 215, "unit": "°"}
